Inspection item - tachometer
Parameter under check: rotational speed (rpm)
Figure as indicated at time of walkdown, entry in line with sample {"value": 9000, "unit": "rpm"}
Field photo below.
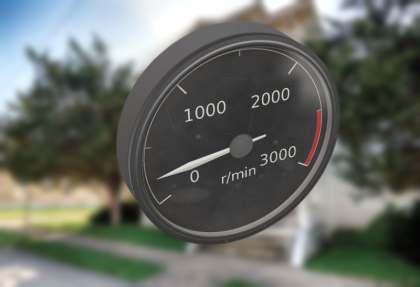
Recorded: {"value": 250, "unit": "rpm"}
